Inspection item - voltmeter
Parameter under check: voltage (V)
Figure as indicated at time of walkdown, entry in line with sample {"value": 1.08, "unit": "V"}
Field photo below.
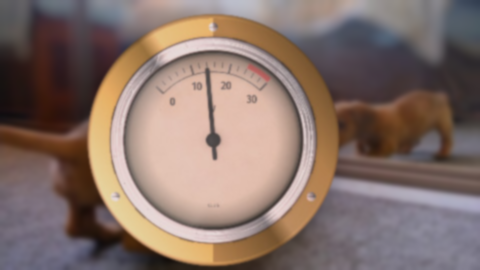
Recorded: {"value": 14, "unit": "V"}
